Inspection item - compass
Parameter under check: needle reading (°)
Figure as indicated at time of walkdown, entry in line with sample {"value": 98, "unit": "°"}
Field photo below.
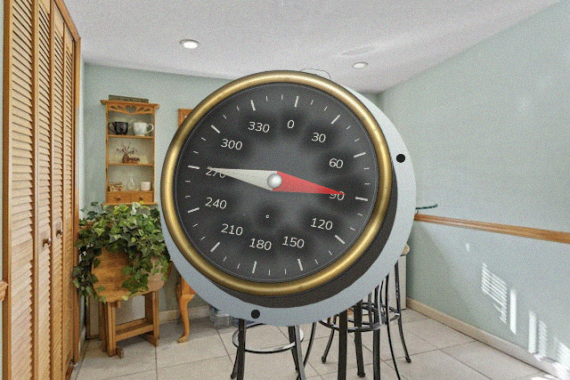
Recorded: {"value": 90, "unit": "°"}
